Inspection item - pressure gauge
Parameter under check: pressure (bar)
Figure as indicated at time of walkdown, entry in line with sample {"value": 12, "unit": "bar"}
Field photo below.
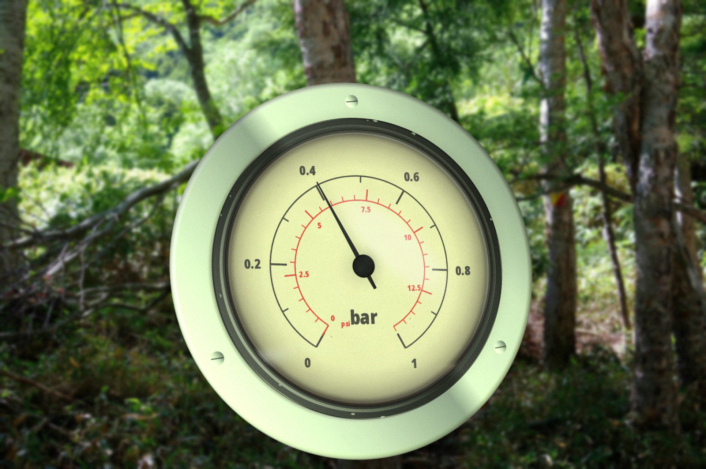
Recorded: {"value": 0.4, "unit": "bar"}
